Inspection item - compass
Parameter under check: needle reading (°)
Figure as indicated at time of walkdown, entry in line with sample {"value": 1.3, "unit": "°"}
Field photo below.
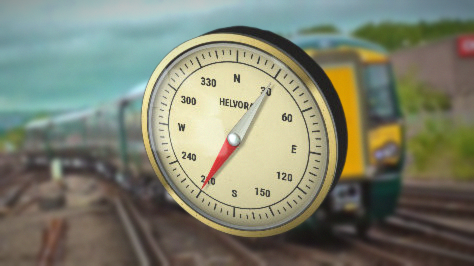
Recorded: {"value": 210, "unit": "°"}
